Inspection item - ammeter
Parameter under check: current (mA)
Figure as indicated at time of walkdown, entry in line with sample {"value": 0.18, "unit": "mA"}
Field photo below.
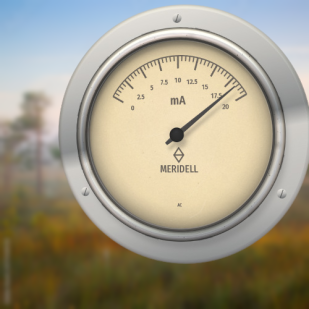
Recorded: {"value": 18.5, "unit": "mA"}
